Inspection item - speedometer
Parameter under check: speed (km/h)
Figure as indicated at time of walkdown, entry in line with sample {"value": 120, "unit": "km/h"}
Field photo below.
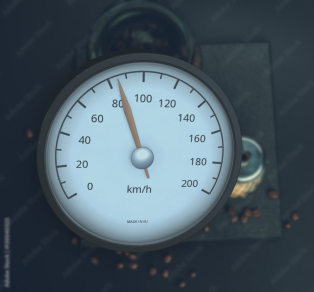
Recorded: {"value": 85, "unit": "km/h"}
